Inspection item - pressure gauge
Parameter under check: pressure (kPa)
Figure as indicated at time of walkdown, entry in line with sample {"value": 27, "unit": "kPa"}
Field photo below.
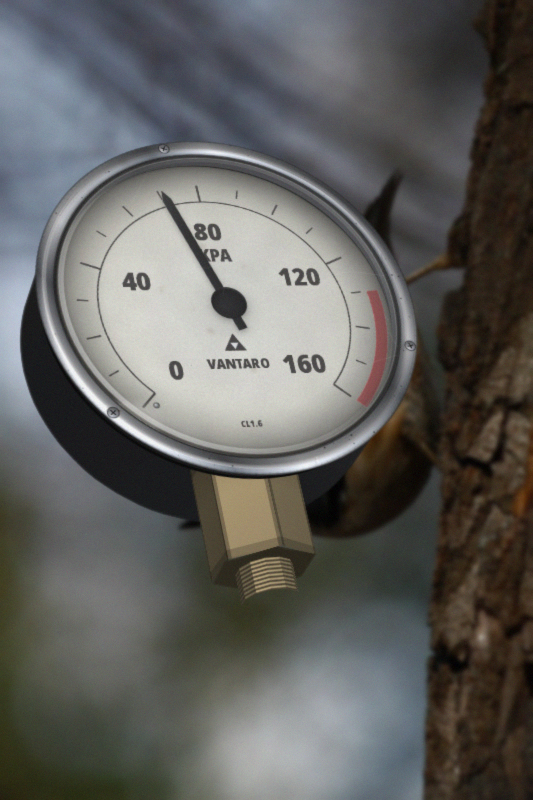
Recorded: {"value": 70, "unit": "kPa"}
